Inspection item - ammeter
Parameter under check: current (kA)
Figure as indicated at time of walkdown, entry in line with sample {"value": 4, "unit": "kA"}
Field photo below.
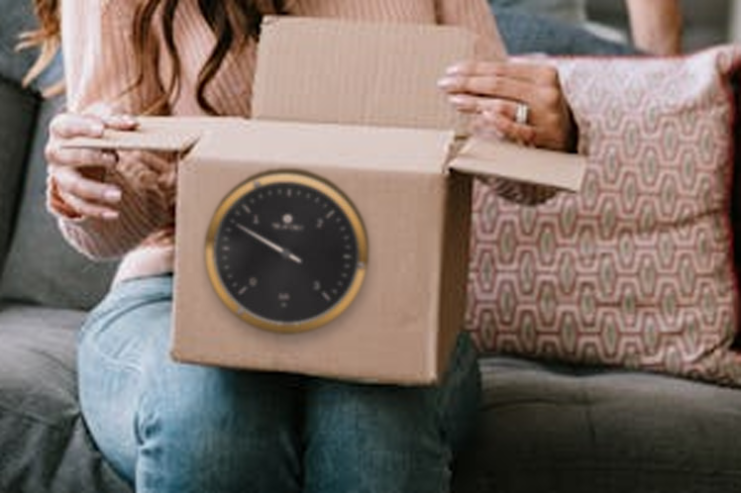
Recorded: {"value": 0.8, "unit": "kA"}
